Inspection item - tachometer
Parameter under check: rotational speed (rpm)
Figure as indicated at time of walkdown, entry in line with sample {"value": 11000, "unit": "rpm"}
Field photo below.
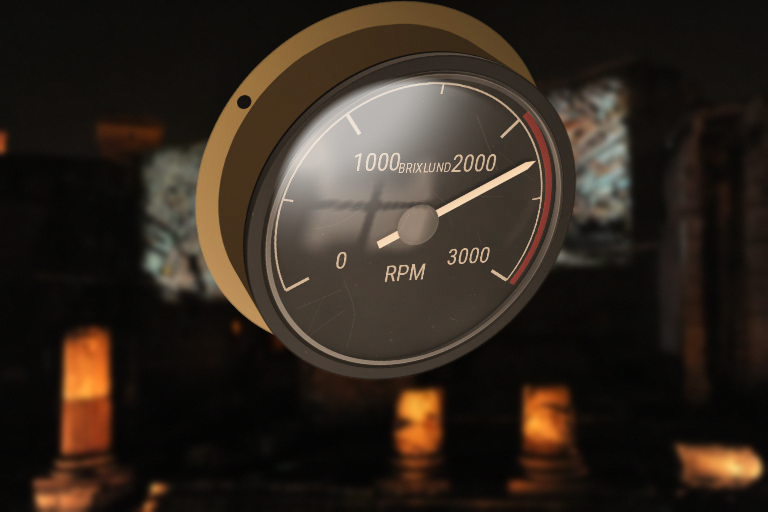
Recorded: {"value": 2250, "unit": "rpm"}
